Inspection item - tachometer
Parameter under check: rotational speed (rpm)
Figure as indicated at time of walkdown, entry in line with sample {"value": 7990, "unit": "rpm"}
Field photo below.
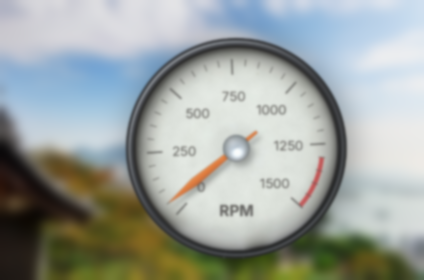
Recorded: {"value": 50, "unit": "rpm"}
